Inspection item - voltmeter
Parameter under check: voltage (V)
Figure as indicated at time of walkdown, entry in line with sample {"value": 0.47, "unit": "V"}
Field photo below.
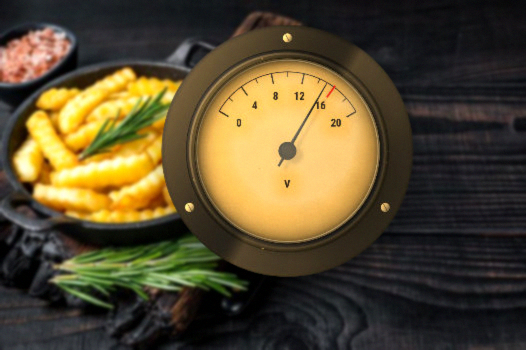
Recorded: {"value": 15, "unit": "V"}
